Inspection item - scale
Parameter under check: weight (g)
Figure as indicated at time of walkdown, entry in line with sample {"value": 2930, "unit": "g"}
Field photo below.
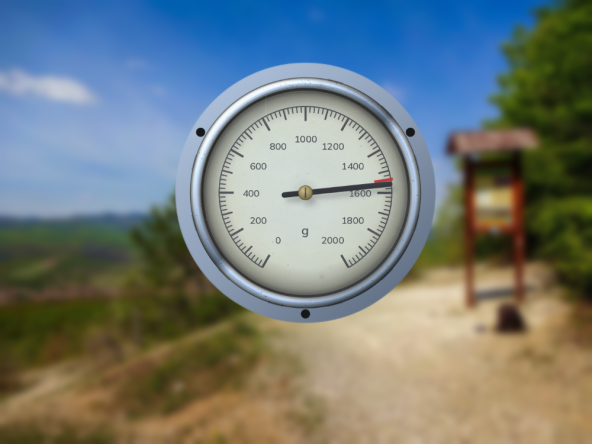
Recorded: {"value": 1560, "unit": "g"}
